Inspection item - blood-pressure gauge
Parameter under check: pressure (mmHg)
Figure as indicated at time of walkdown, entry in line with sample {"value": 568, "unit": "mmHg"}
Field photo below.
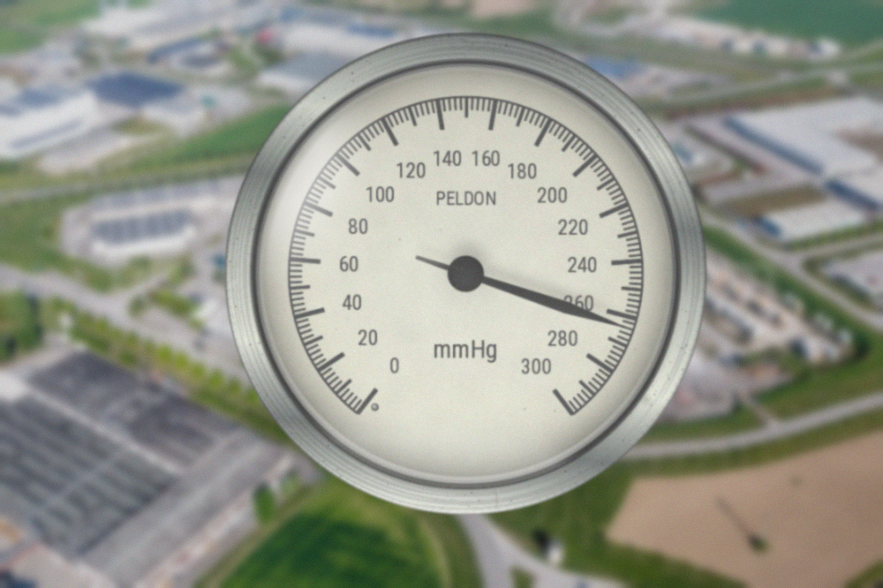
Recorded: {"value": 264, "unit": "mmHg"}
